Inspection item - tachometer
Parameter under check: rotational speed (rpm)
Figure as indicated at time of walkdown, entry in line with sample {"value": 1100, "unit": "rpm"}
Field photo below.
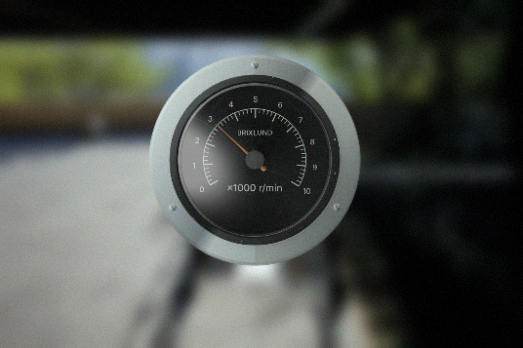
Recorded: {"value": 3000, "unit": "rpm"}
